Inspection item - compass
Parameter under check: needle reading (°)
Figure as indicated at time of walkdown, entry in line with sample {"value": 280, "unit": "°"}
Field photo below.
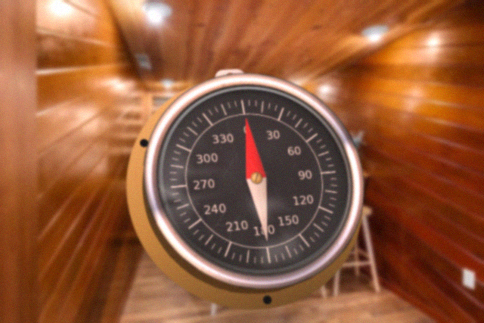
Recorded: {"value": 0, "unit": "°"}
